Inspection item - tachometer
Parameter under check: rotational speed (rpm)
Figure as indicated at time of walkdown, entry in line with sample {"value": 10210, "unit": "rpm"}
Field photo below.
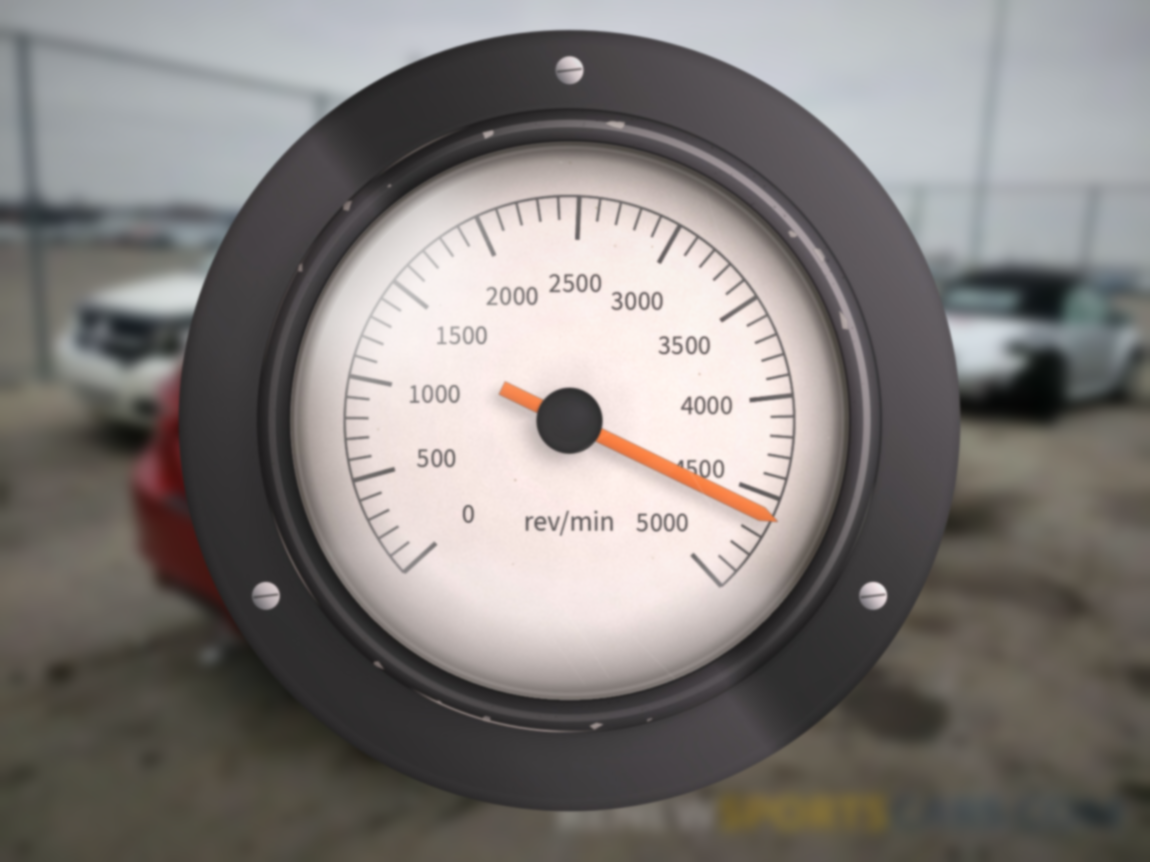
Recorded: {"value": 4600, "unit": "rpm"}
